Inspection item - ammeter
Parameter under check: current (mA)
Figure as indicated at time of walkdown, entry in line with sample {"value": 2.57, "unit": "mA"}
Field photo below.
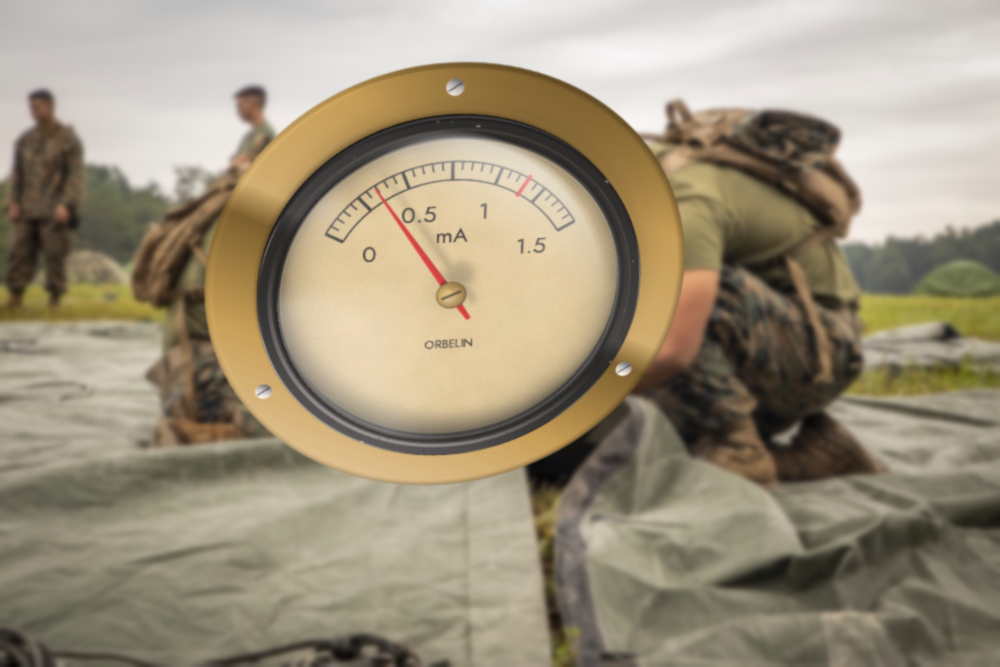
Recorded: {"value": 0.35, "unit": "mA"}
